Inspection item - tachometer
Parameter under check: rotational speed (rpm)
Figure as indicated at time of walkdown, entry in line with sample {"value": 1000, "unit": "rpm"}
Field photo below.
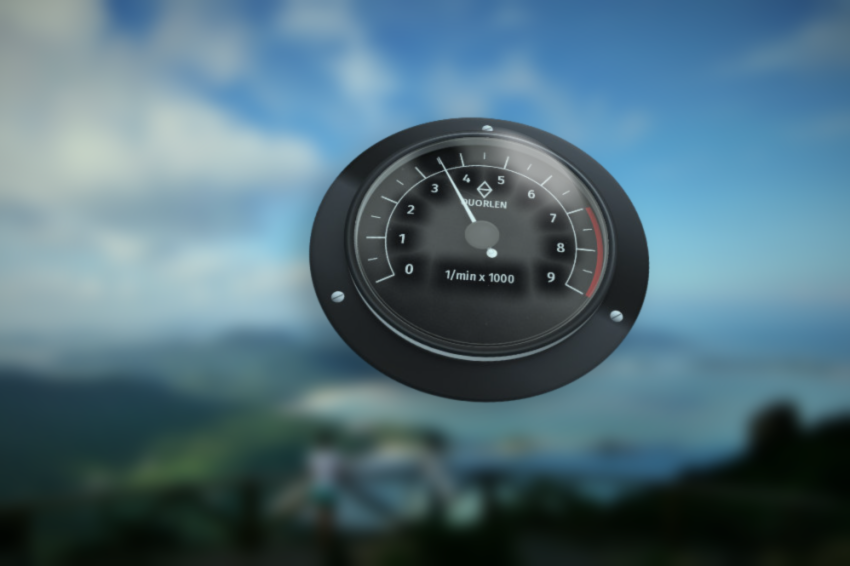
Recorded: {"value": 3500, "unit": "rpm"}
